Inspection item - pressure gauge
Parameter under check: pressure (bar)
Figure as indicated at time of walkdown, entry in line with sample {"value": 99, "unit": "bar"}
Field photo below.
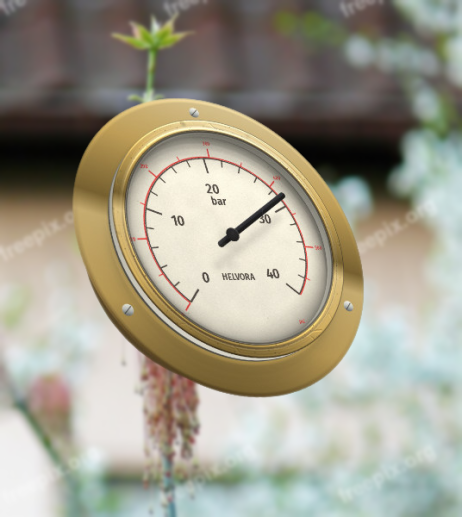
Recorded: {"value": 29, "unit": "bar"}
